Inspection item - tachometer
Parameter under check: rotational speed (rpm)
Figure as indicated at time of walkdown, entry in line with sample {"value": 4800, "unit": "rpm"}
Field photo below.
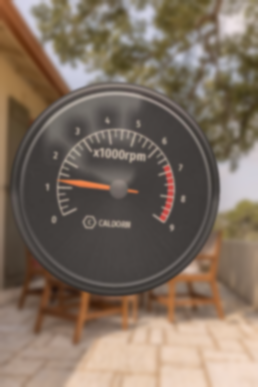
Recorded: {"value": 1250, "unit": "rpm"}
